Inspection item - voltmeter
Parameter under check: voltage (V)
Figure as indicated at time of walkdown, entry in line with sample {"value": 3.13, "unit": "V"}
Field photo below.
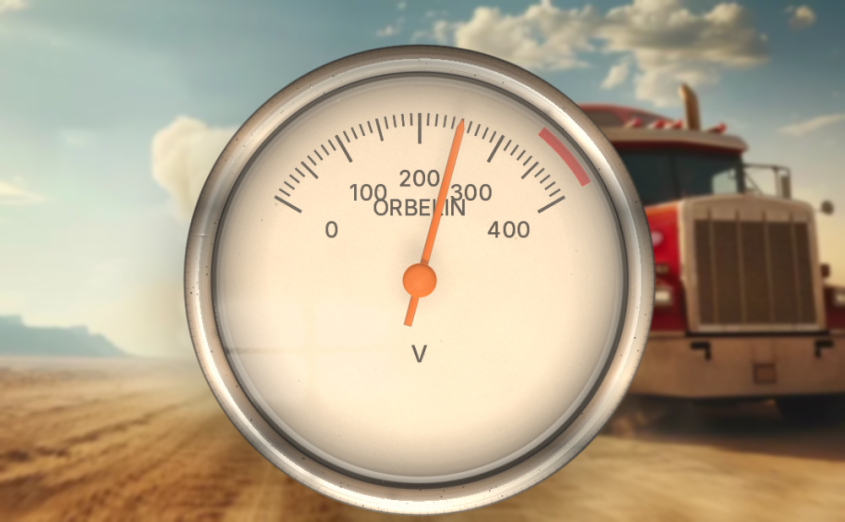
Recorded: {"value": 250, "unit": "V"}
